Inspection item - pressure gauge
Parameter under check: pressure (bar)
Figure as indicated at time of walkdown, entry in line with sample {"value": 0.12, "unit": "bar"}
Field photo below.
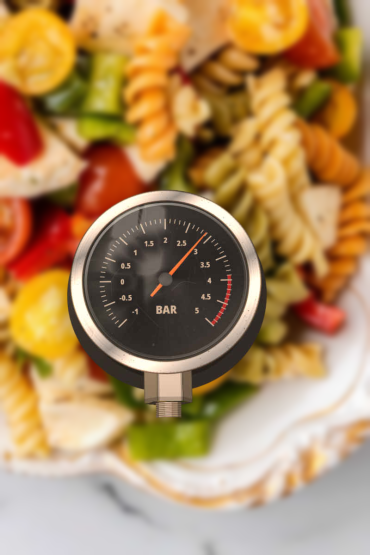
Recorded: {"value": 2.9, "unit": "bar"}
